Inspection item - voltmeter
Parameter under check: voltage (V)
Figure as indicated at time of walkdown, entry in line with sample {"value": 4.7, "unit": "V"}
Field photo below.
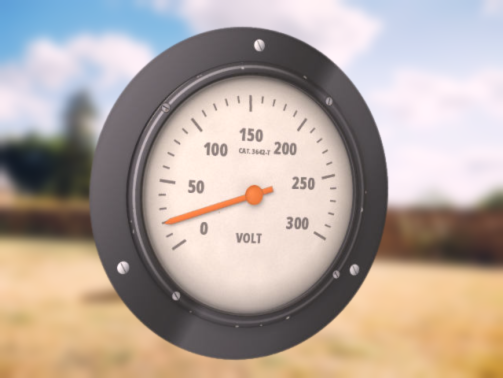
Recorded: {"value": 20, "unit": "V"}
